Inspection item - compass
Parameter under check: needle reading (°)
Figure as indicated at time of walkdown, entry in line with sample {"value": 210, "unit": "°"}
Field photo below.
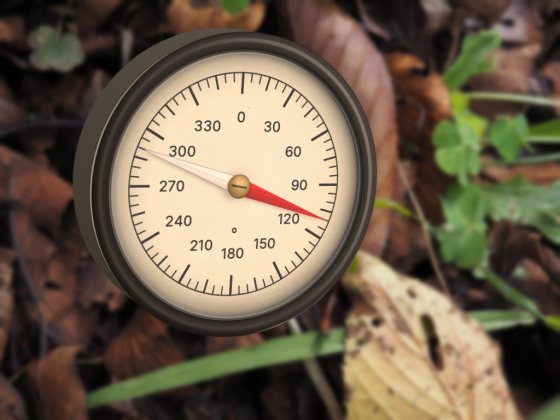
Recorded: {"value": 110, "unit": "°"}
